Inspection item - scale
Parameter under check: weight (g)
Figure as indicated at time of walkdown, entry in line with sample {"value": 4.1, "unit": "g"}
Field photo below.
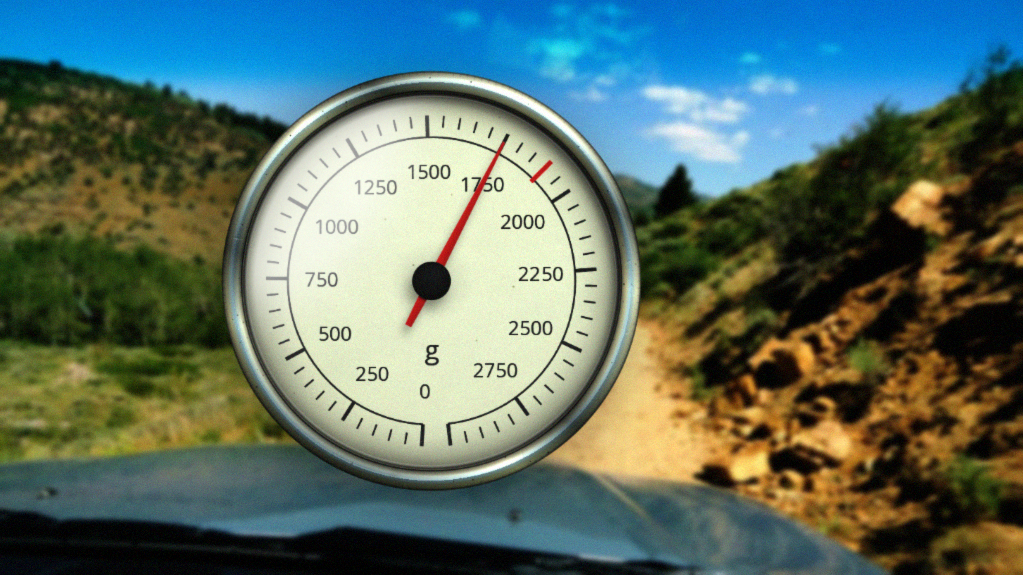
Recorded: {"value": 1750, "unit": "g"}
